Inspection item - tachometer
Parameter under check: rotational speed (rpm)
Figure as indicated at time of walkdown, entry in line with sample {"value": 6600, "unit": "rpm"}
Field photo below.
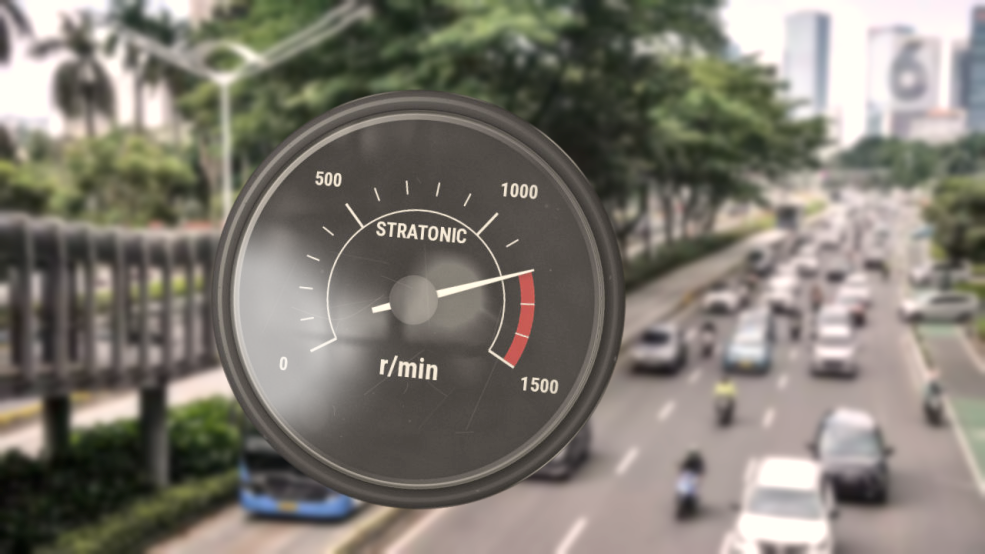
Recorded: {"value": 1200, "unit": "rpm"}
